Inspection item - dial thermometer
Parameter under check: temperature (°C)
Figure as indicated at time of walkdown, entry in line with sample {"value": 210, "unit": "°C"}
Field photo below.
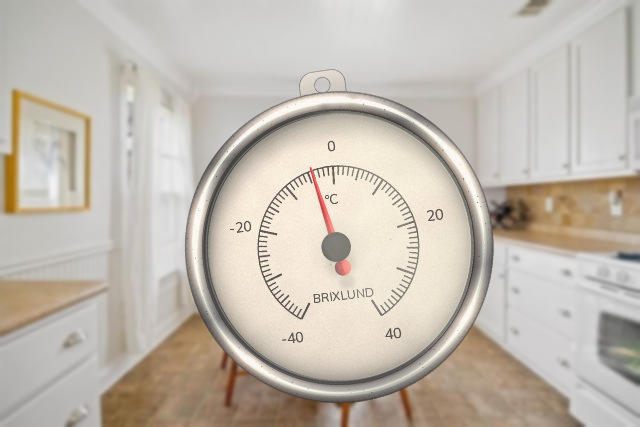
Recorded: {"value": -4, "unit": "°C"}
